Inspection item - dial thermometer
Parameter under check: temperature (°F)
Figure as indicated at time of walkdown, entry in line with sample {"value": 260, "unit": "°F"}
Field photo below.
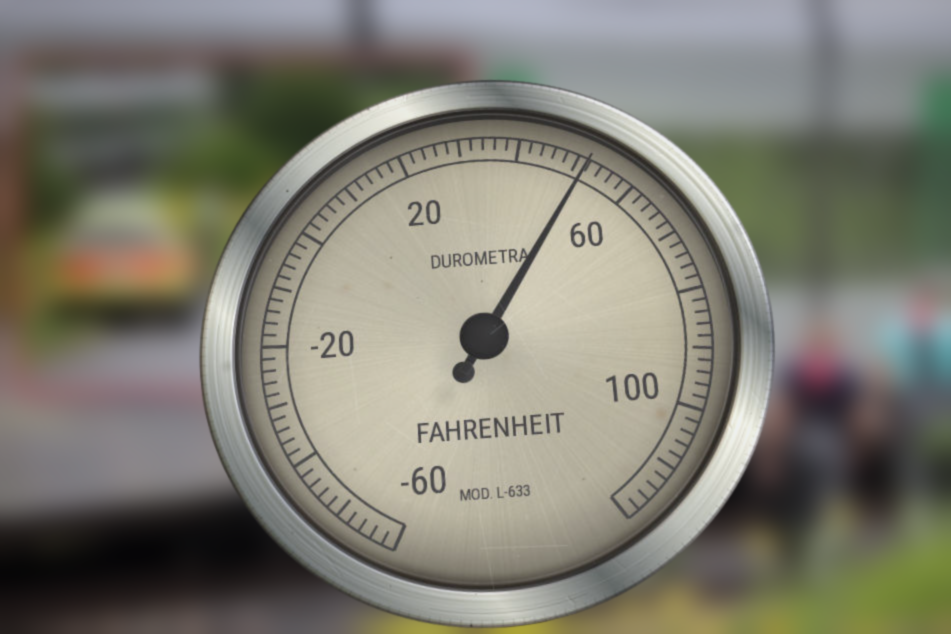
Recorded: {"value": 52, "unit": "°F"}
